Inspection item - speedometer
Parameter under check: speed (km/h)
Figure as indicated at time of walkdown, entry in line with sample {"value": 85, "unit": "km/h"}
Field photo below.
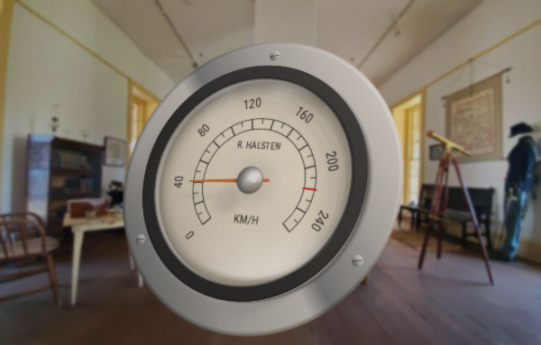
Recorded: {"value": 40, "unit": "km/h"}
